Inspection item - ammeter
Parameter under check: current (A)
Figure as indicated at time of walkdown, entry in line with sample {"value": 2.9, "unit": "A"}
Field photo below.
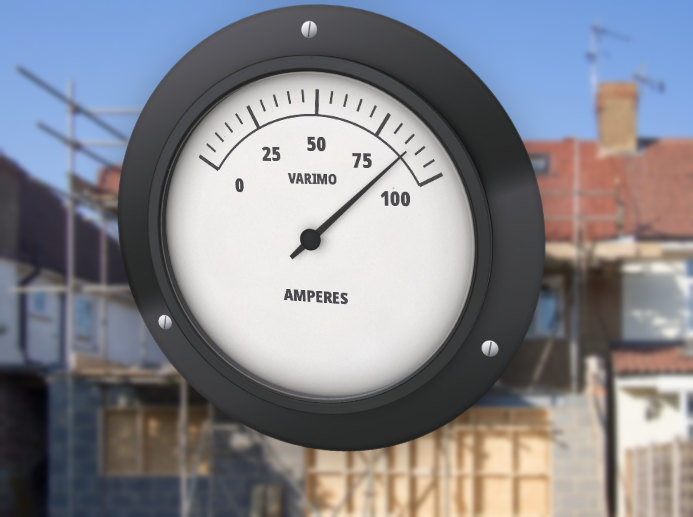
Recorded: {"value": 87.5, "unit": "A"}
